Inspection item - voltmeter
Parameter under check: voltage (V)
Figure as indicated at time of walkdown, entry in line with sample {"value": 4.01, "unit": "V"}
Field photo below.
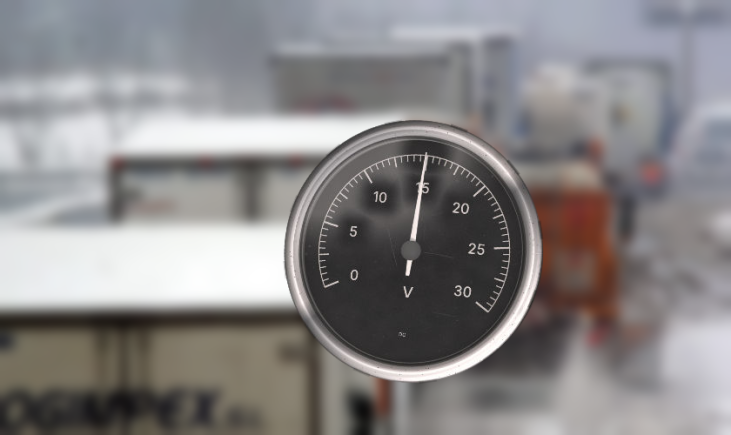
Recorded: {"value": 15, "unit": "V"}
